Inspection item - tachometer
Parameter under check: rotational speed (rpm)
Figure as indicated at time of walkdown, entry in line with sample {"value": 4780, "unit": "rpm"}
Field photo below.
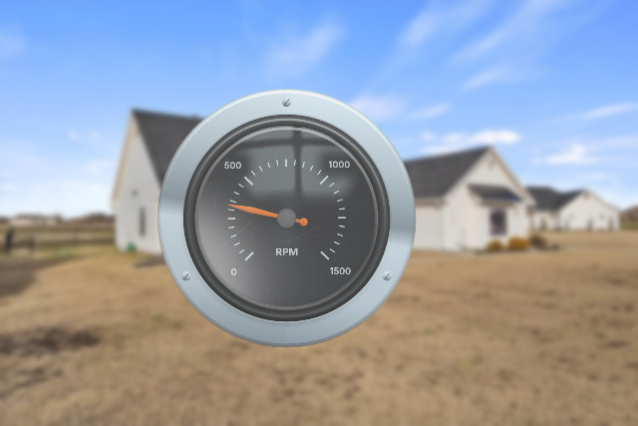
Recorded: {"value": 325, "unit": "rpm"}
